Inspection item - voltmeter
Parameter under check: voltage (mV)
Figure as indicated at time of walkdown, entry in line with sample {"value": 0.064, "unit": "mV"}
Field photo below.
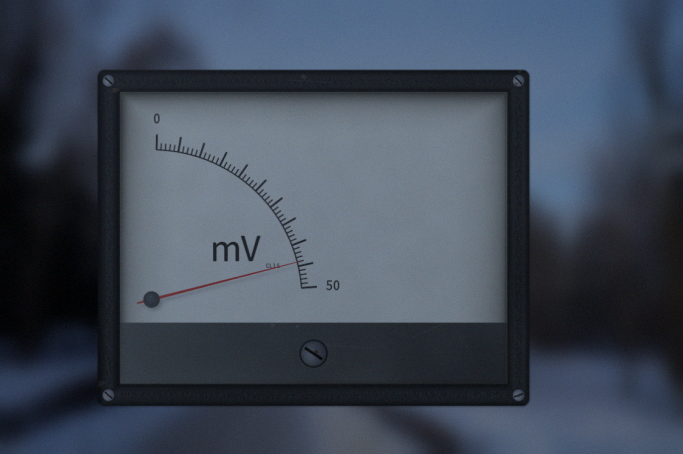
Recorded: {"value": 44, "unit": "mV"}
